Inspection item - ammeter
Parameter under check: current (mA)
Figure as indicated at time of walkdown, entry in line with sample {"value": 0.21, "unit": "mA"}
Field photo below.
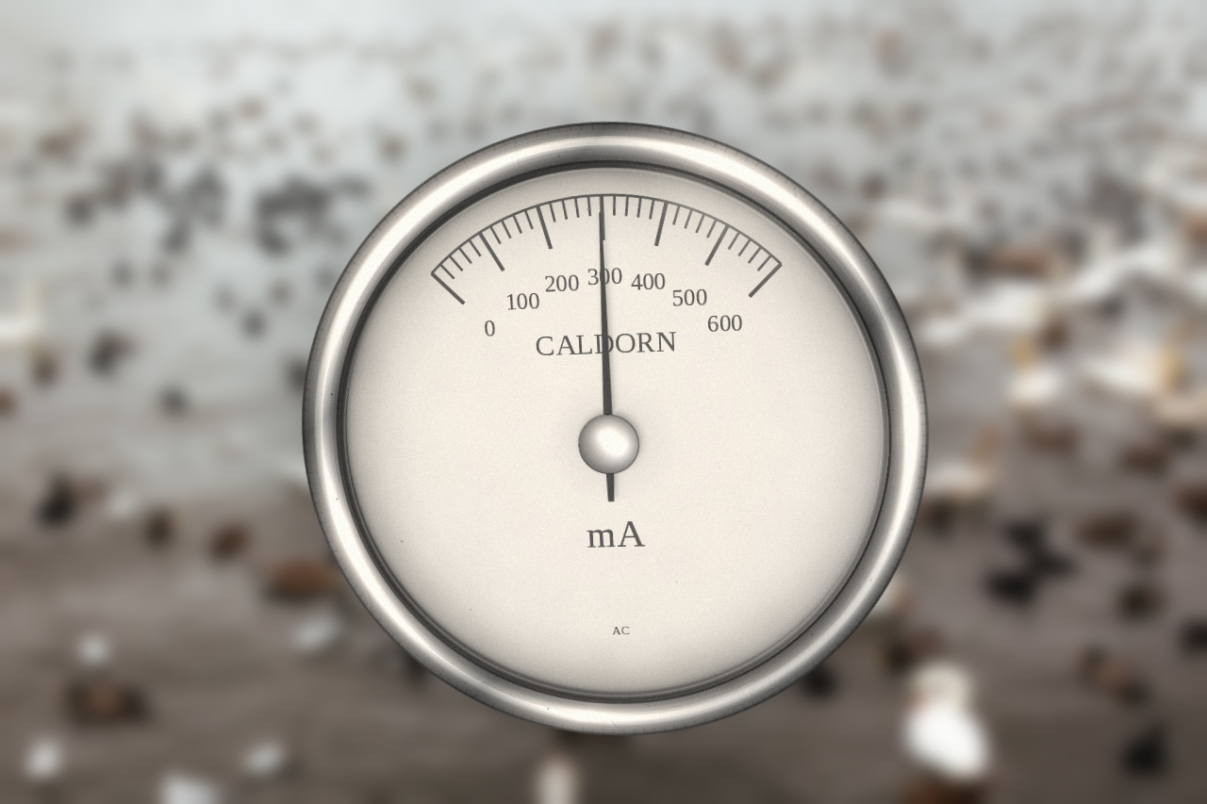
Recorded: {"value": 300, "unit": "mA"}
